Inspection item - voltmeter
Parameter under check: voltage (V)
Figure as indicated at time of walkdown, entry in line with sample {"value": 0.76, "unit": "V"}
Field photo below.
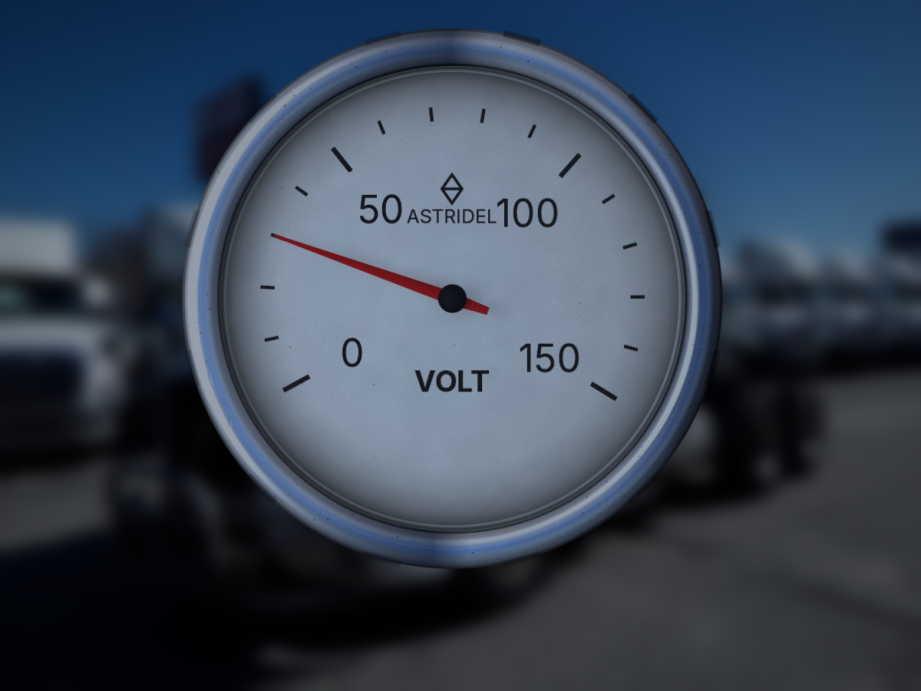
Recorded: {"value": 30, "unit": "V"}
